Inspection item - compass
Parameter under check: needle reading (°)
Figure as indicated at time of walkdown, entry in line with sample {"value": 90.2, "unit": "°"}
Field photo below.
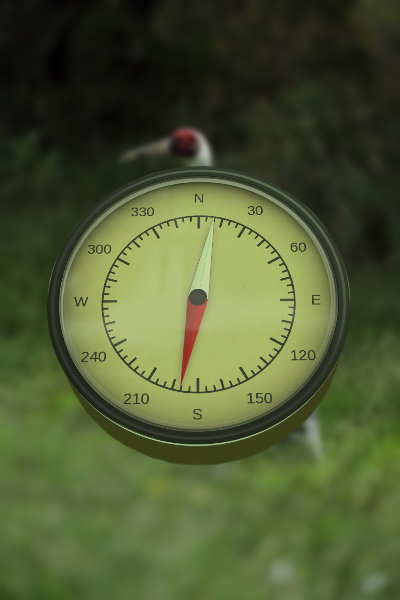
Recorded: {"value": 190, "unit": "°"}
